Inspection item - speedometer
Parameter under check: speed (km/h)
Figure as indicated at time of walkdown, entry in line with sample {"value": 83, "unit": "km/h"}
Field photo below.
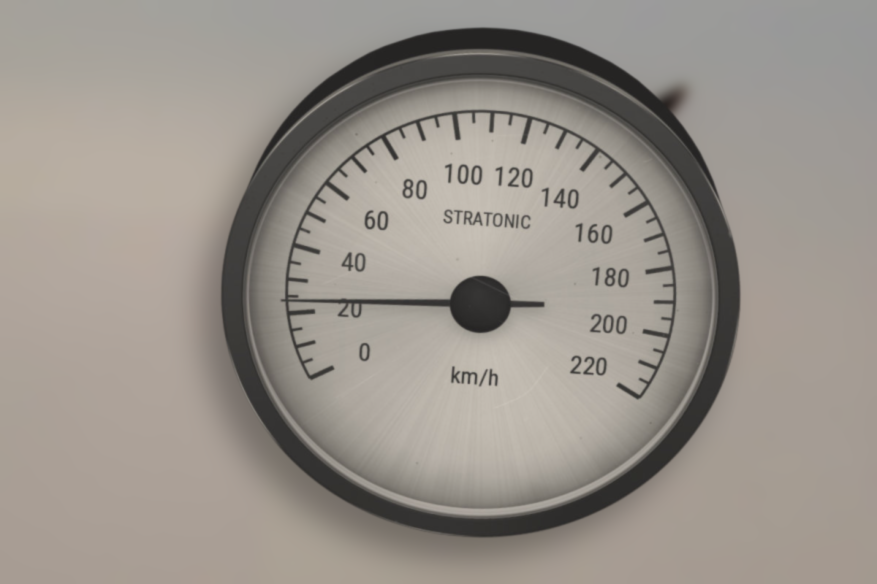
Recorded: {"value": 25, "unit": "km/h"}
